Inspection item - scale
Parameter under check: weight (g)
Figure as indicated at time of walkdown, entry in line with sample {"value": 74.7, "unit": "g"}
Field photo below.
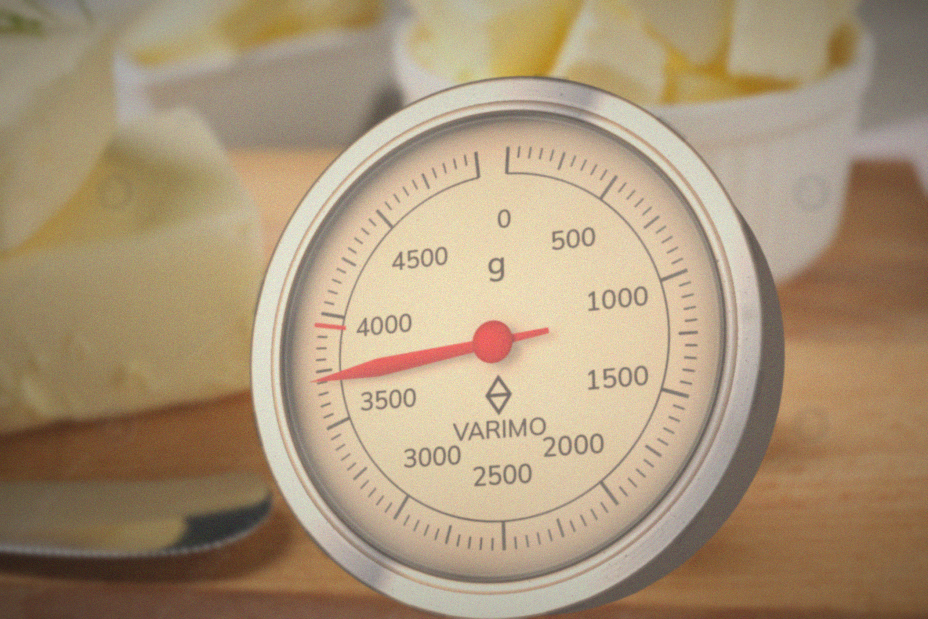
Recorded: {"value": 3700, "unit": "g"}
